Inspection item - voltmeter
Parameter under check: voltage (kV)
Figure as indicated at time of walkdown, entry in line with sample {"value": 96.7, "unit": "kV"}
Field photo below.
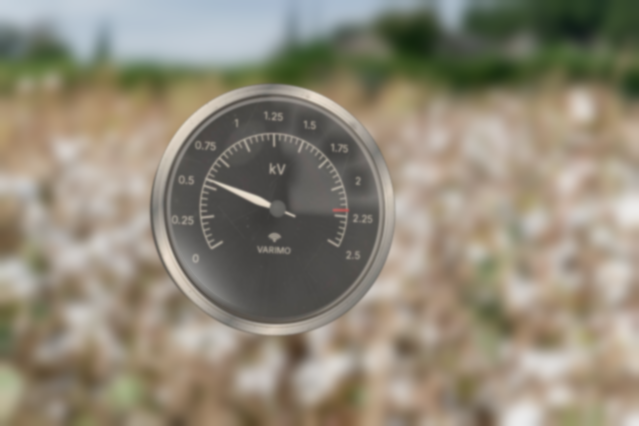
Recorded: {"value": 0.55, "unit": "kV"}
